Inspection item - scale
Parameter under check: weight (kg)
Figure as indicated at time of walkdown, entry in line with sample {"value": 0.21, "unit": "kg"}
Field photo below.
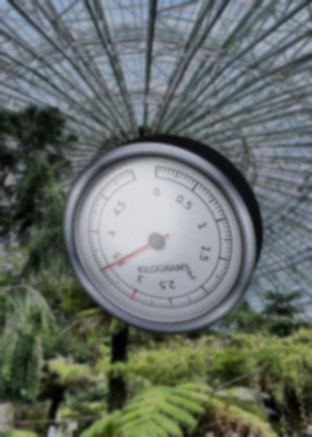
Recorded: {"value": 3.5, "unit": "kg"}
